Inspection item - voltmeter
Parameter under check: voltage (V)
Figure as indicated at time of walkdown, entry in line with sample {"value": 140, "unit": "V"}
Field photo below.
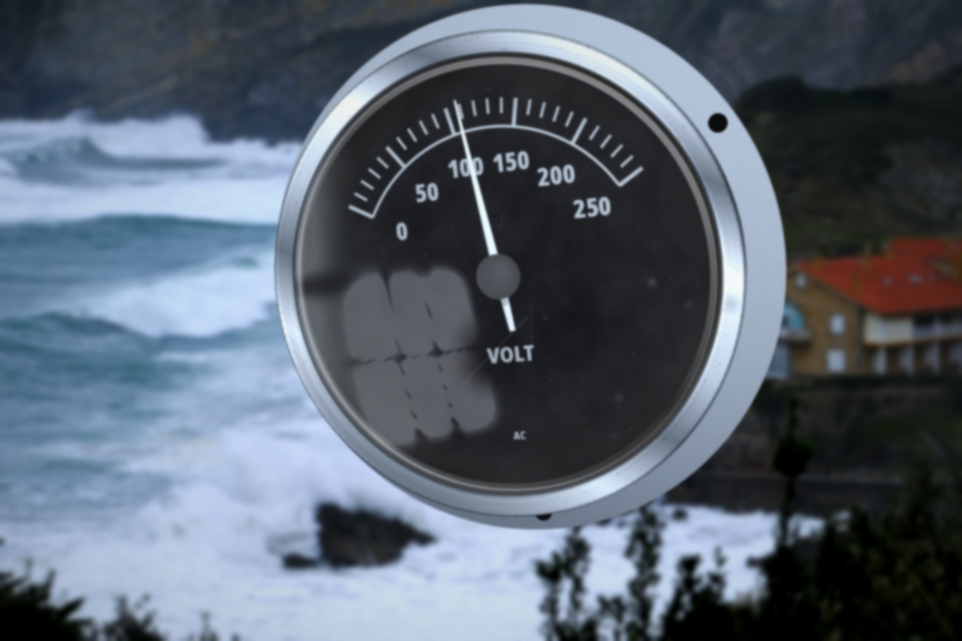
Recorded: {"value": 110, "unit": "V"}
